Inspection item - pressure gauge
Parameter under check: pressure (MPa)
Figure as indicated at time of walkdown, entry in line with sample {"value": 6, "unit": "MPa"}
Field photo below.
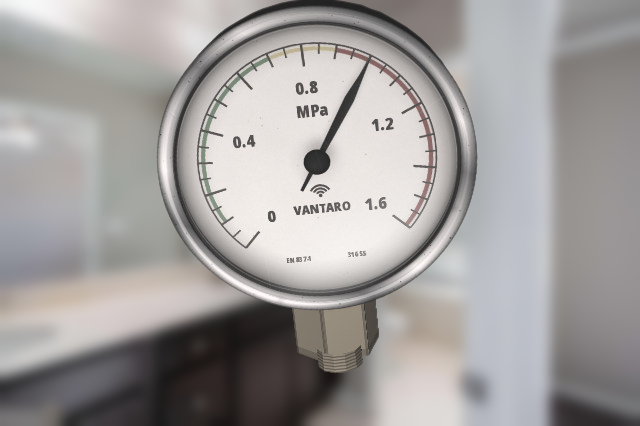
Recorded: {"value": 1, "unit": "MPa"}
